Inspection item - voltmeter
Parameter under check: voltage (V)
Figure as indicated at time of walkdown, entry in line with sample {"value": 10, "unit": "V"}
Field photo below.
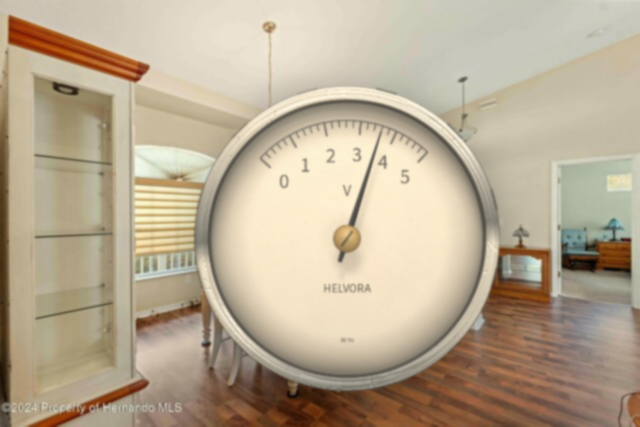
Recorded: {"value": 3.6, "unit": "V"}
